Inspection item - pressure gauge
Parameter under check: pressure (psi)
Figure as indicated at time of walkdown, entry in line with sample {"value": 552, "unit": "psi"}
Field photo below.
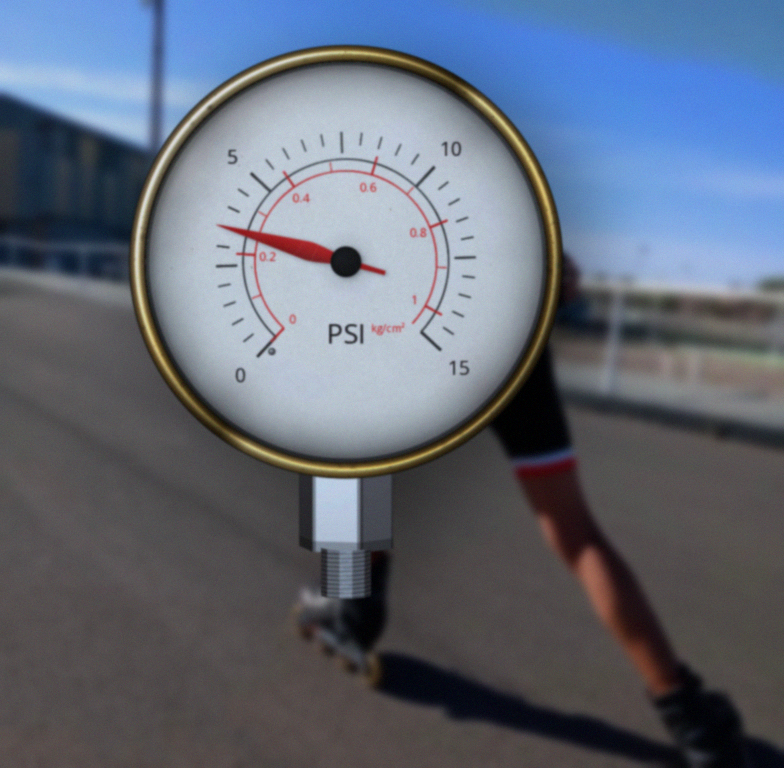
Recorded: {"value": 3.5, "unit": "psi"}
